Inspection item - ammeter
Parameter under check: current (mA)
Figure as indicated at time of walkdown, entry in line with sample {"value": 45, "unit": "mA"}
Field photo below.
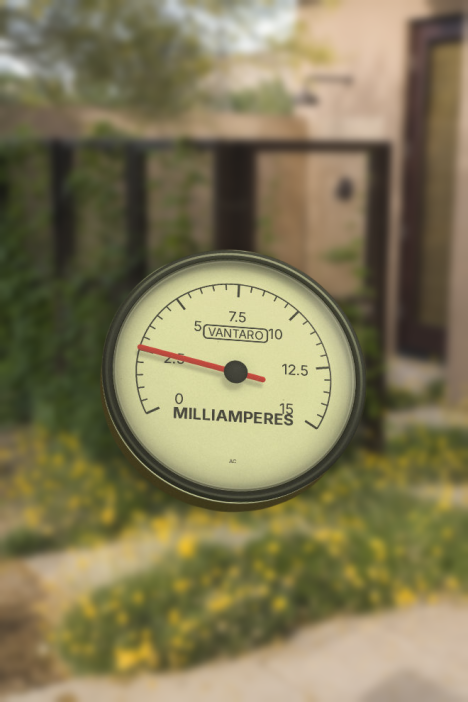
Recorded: {"value": 2.5, "unit": "mA"}
